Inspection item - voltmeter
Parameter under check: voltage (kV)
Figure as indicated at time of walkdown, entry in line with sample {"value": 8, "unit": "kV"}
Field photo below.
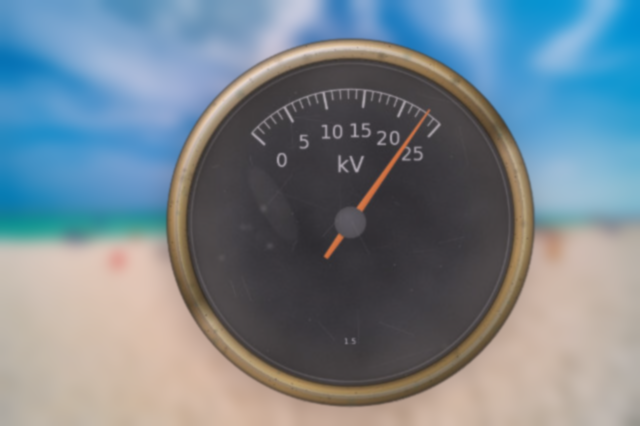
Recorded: {"value": 23, "unit": "kV"}
